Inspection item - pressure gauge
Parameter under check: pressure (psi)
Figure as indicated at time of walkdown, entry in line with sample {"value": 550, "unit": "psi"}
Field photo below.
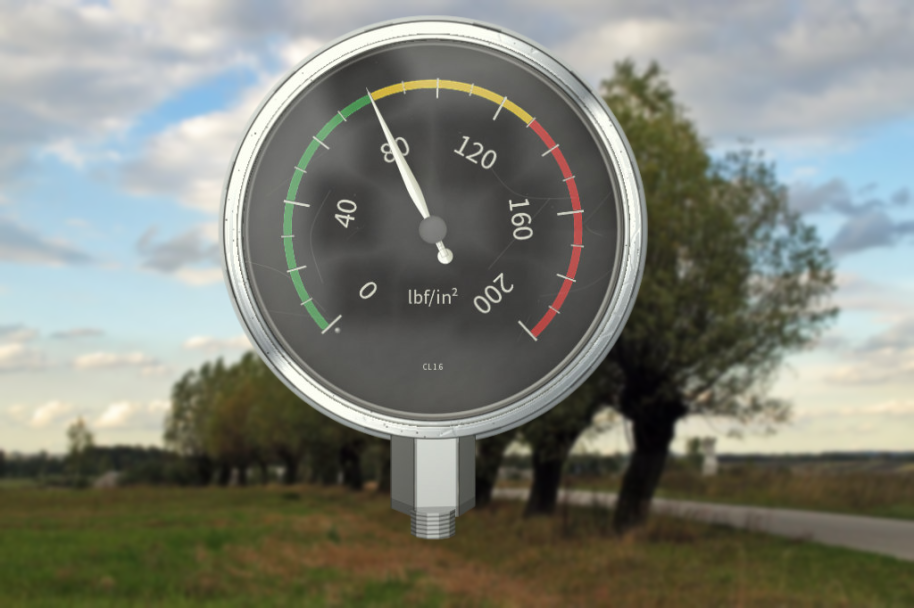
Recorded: {"value": 80, "unit": "psi"}
